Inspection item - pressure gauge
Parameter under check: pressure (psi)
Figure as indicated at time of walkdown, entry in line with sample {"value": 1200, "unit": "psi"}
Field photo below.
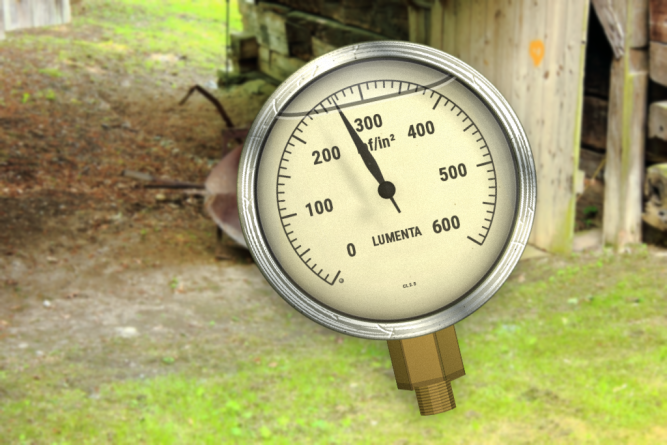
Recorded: {"value": 265, "unit": "psi"}
